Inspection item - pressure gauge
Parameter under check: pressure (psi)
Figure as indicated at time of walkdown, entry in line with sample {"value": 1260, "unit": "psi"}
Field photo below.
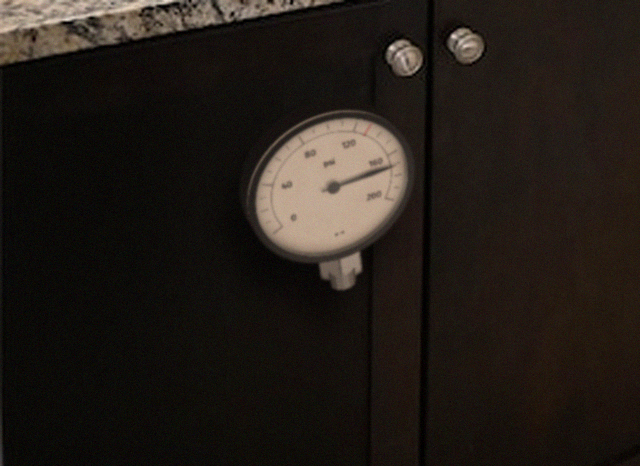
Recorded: {"value": 170, "unit": "psi"}
